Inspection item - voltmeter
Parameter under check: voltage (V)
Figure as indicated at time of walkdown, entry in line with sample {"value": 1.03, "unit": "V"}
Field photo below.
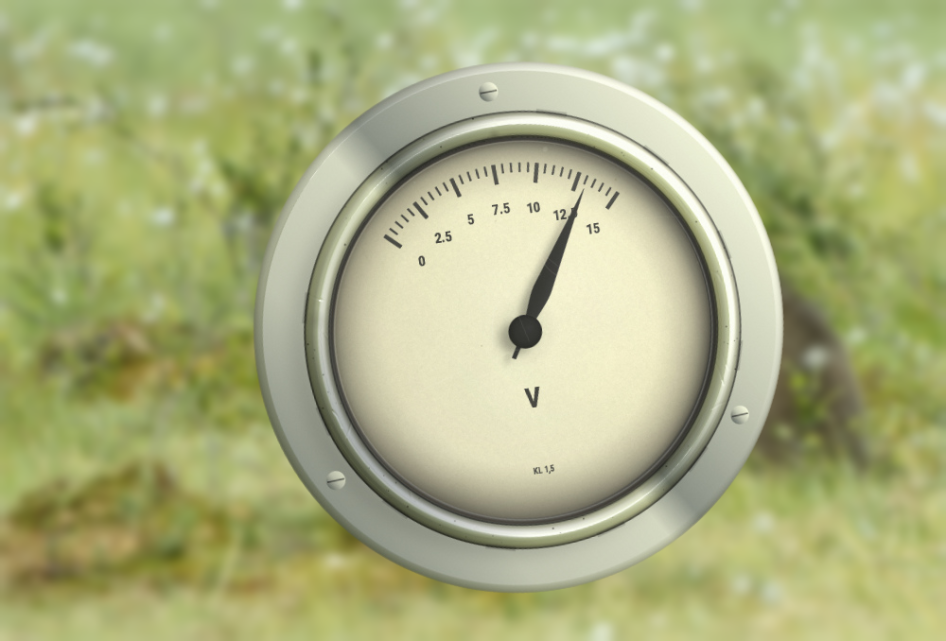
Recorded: {"value": 13, "unit": "V"}
